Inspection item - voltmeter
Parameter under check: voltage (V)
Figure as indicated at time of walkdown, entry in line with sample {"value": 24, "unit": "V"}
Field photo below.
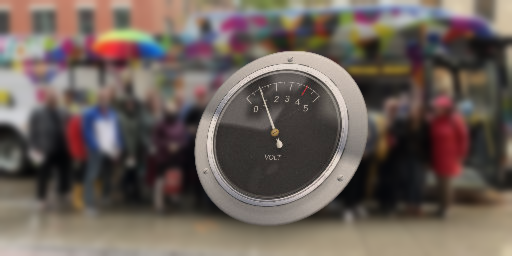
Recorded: {"value": 1, "unit": "V"}
